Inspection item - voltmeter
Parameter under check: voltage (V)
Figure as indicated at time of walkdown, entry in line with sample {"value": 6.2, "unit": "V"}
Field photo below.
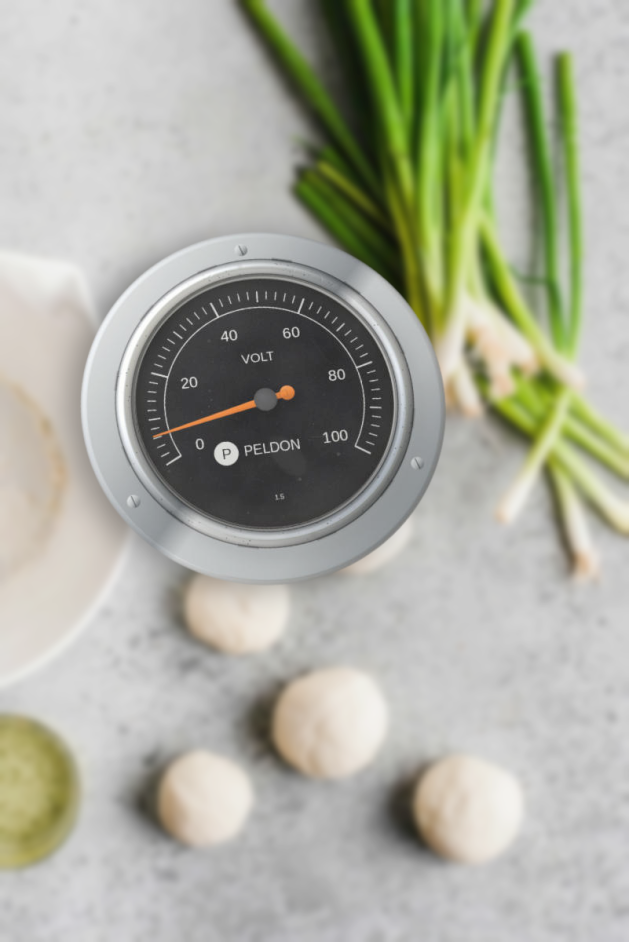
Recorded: {"value": 6, "unit": "V"}
